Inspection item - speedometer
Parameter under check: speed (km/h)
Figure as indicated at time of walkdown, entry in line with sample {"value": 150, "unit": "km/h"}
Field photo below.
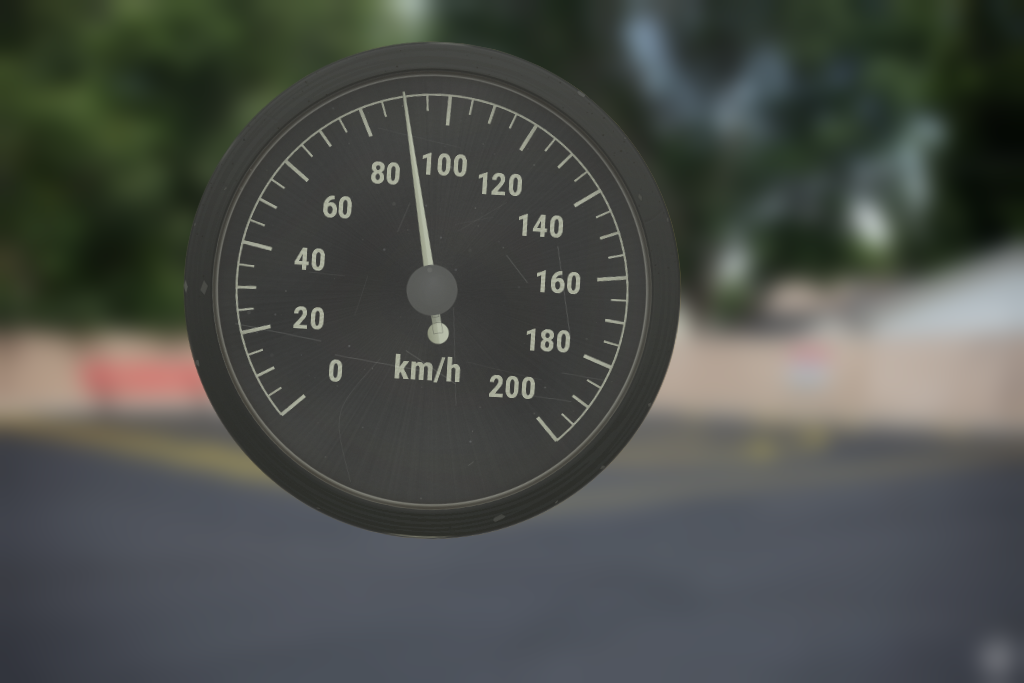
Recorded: {"value": 90, "unit": "km/h"}
